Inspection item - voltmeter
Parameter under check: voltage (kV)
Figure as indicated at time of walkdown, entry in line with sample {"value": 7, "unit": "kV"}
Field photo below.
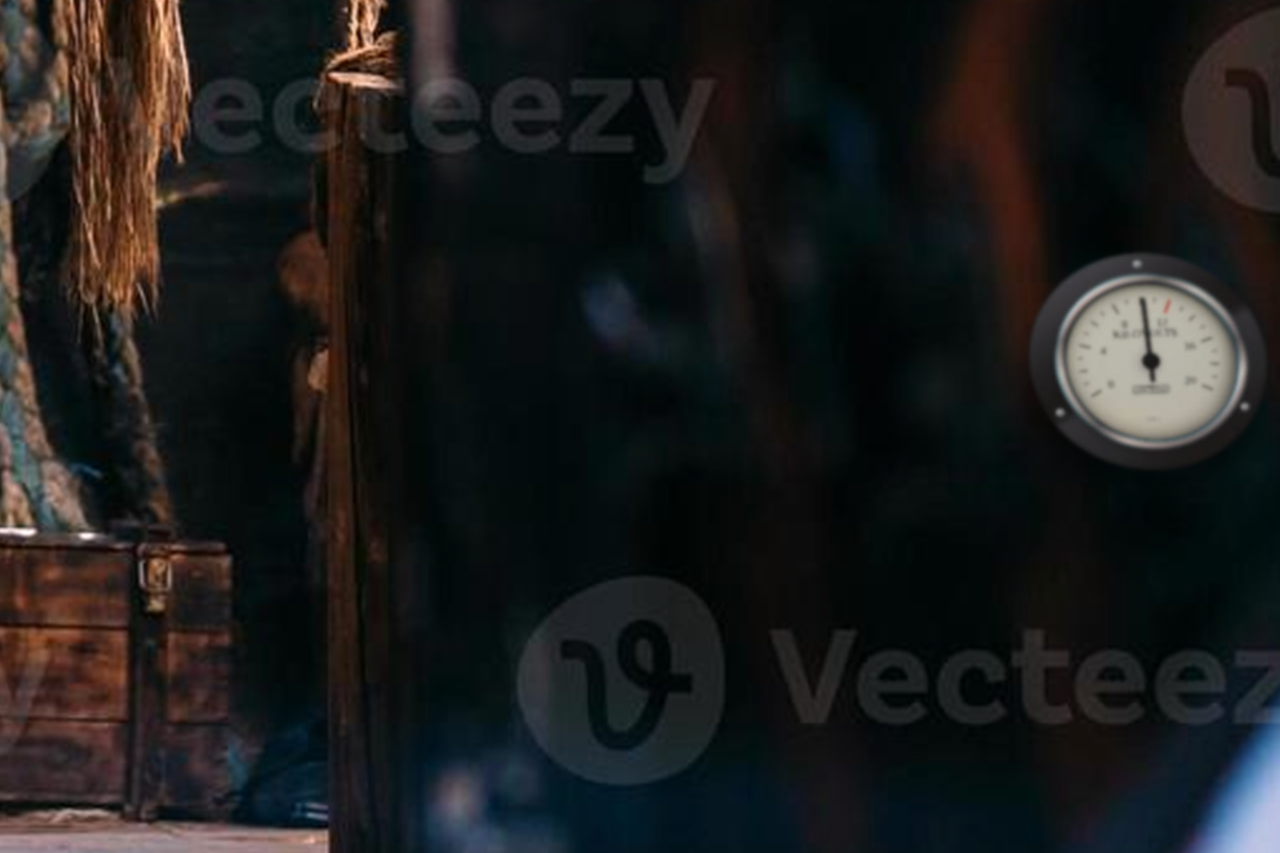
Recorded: {"value": 10, "unit": "kV"}
